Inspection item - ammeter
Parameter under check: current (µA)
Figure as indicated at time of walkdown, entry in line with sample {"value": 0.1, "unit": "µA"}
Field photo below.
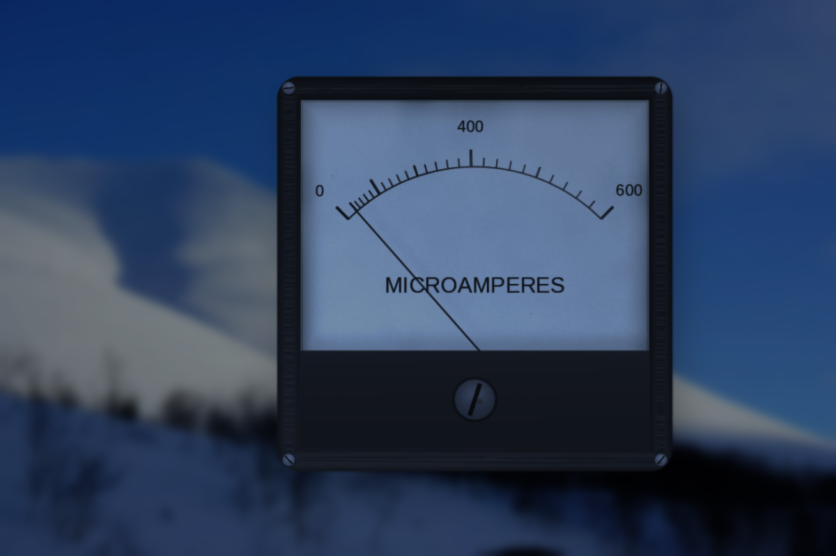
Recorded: {"value": 100, "unit": "µA"}
